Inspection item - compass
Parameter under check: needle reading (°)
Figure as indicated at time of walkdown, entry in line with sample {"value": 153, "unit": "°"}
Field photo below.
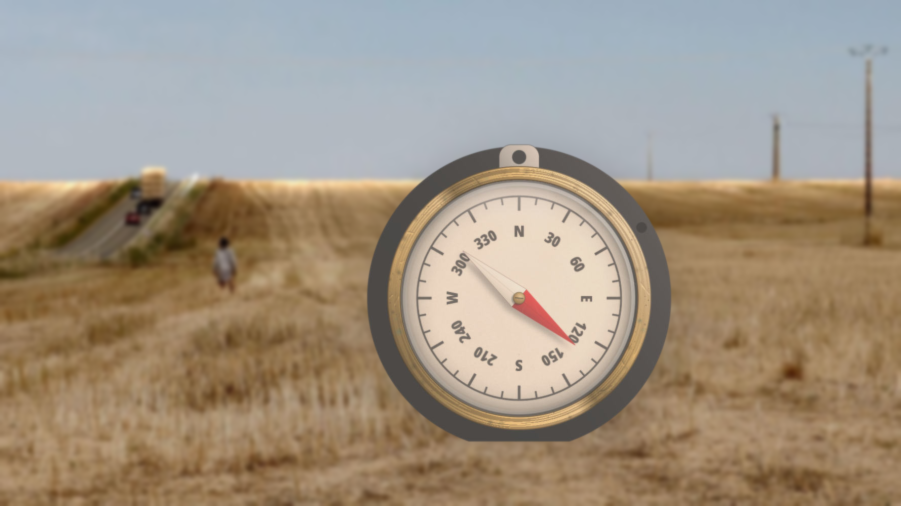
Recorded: {"value": 130, "unit": "°"}
